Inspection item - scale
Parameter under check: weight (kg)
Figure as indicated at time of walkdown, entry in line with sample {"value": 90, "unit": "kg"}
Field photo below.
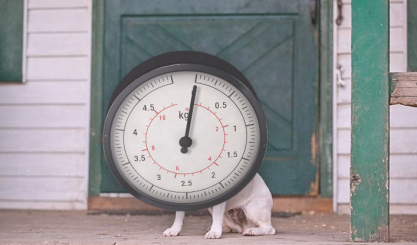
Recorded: {"value": 0, "unit": "kg"}
